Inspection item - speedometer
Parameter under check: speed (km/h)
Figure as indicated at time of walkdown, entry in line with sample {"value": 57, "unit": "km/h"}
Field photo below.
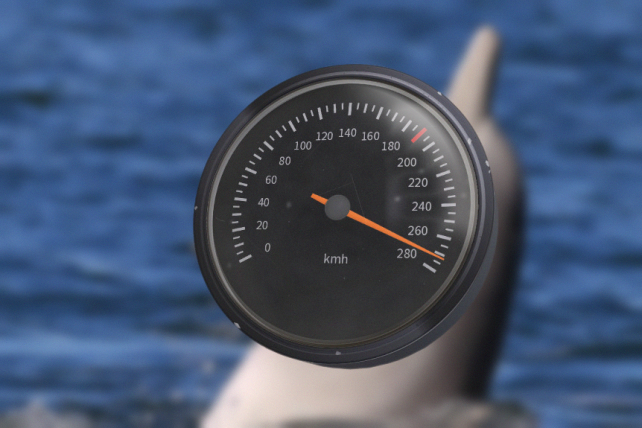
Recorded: {"value": 272.5, "unit": "km/h"}
